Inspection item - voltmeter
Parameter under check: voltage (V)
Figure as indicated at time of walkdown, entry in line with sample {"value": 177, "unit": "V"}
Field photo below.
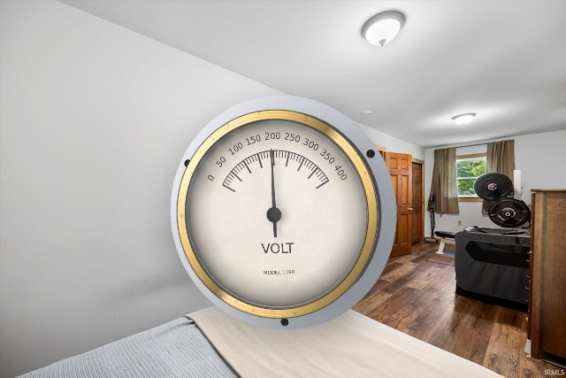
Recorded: {"value": 200, "unit": "V"}
